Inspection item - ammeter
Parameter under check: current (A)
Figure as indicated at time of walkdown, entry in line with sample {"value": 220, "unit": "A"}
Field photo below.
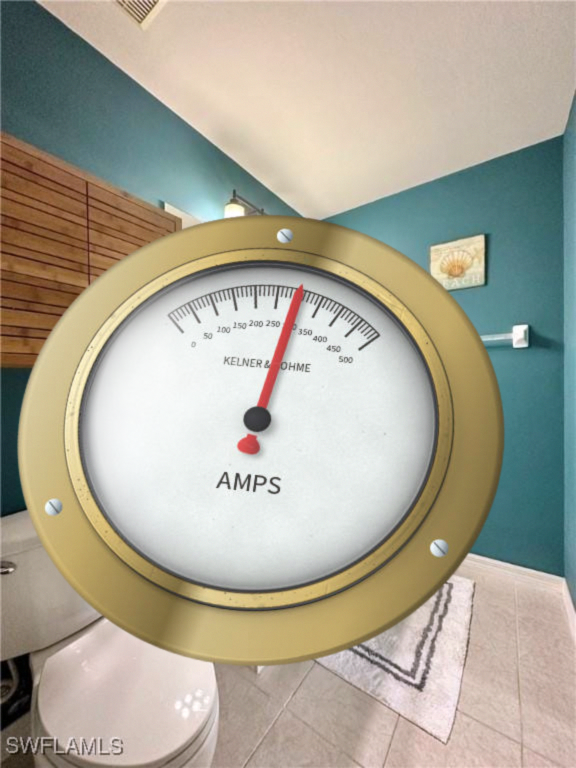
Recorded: {"value": 300, "unit": "A"}
